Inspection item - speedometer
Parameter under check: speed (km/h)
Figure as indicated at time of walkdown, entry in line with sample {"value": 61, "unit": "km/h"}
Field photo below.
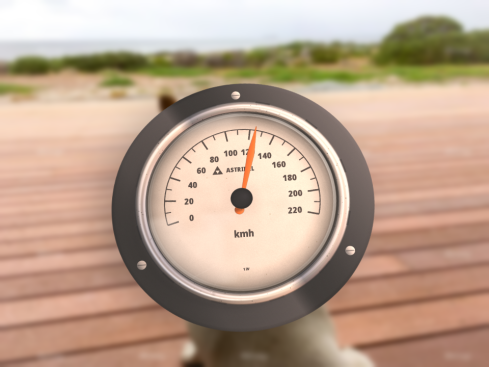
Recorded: {"value": 125, "unit": "km/h"}
